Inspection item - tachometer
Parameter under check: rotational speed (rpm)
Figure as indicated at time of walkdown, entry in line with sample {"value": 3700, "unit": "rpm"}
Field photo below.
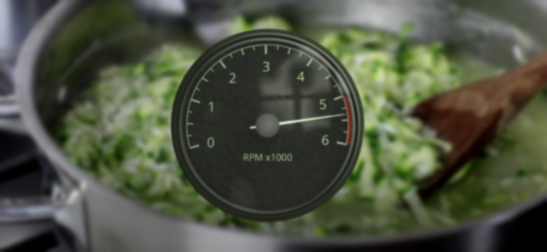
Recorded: {"value": 5375, "unit": "rpm"}
